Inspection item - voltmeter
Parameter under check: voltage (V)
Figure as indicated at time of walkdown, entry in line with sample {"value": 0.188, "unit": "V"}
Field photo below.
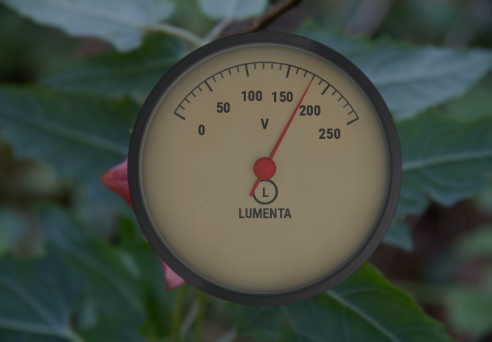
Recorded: {"value": 180, "unit": "V"}
